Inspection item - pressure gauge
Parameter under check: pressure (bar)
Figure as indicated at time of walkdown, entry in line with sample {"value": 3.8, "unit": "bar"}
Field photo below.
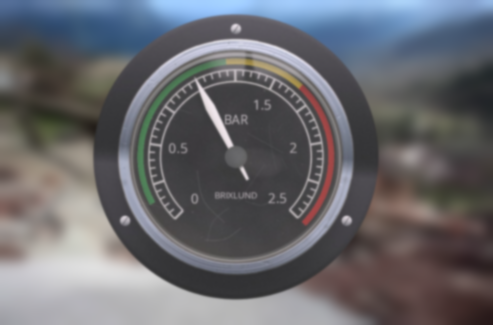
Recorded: {"value": 1, "unit": "bar"}
